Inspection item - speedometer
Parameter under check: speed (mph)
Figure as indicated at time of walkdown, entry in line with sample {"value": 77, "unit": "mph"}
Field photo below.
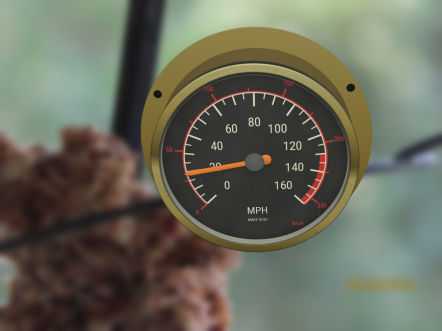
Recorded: {"value": 20, "unit": "mph"}
